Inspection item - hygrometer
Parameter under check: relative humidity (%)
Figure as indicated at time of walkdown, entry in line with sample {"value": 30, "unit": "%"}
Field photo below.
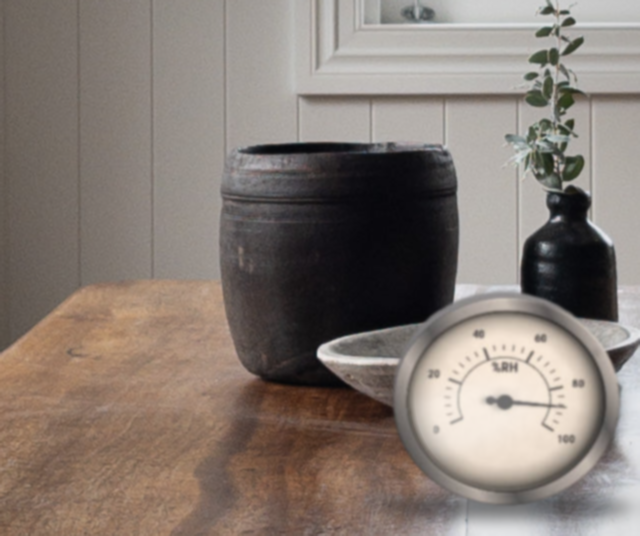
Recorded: {"value": 88, "unit": "%"}
